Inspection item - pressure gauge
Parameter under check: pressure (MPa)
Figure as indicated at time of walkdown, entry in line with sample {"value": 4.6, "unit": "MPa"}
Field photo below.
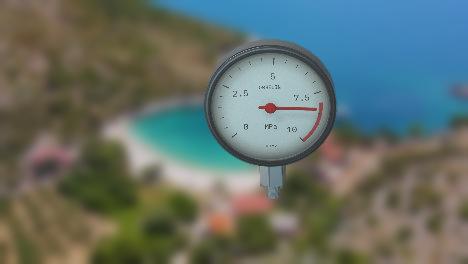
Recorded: {"value": 8.25, "unit": "MPa"}
